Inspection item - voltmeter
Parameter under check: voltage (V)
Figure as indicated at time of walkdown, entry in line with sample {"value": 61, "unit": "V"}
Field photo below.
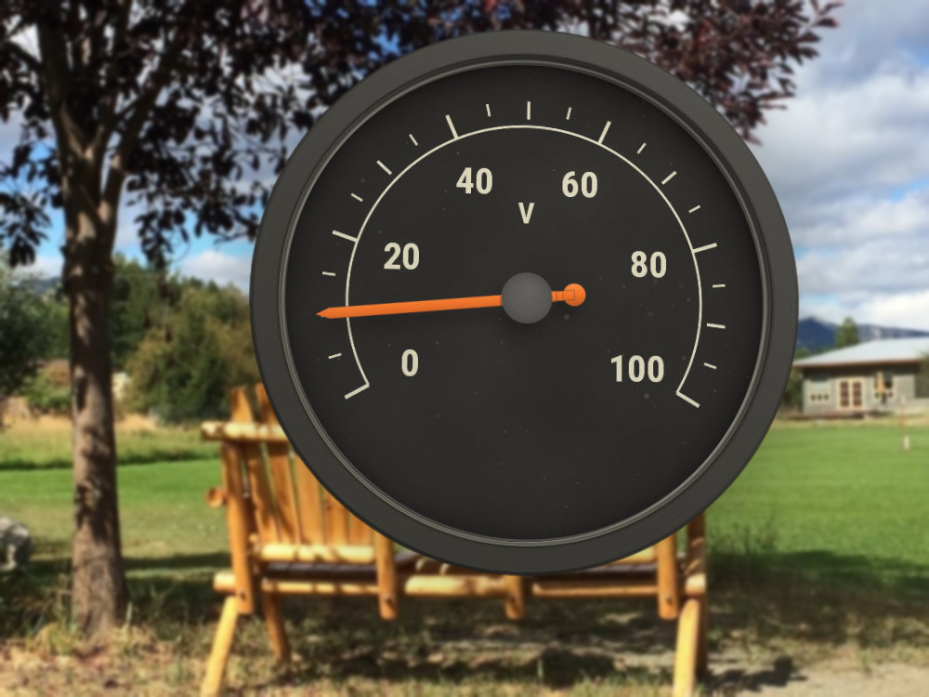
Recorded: {"value": 10, "unit": "V"}
